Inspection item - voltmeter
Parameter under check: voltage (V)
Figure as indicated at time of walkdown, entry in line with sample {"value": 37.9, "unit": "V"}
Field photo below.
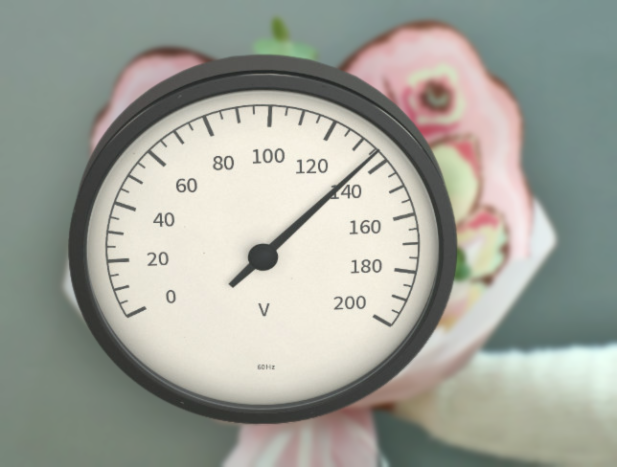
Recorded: {"value": 135, "unit": "V"}
